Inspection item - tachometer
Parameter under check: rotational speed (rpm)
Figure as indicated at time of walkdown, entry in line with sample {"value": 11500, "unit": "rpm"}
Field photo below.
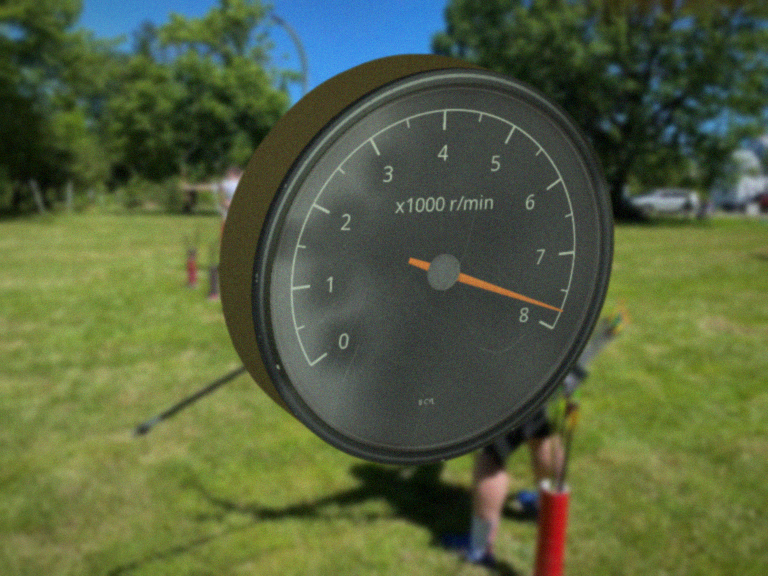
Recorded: {"value": 7750, "unit": "rpm"}
